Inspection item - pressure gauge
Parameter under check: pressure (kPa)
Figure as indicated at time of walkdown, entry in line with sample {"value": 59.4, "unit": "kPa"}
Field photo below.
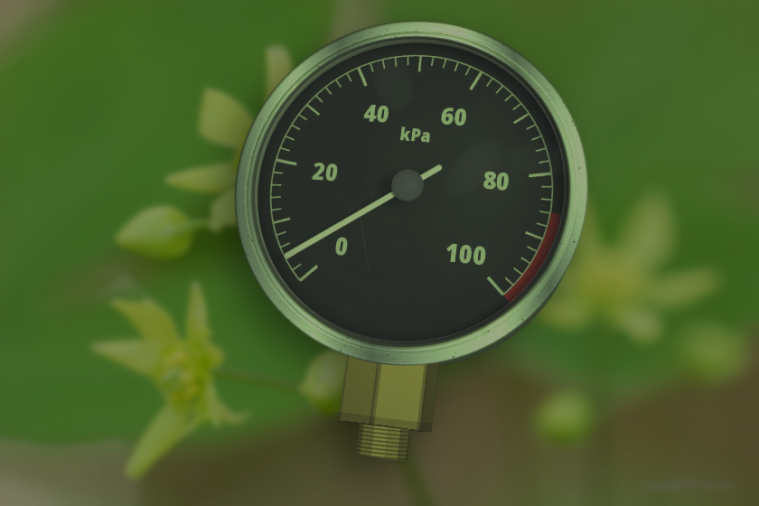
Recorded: {"value": 4, "unit": "kPa"}
